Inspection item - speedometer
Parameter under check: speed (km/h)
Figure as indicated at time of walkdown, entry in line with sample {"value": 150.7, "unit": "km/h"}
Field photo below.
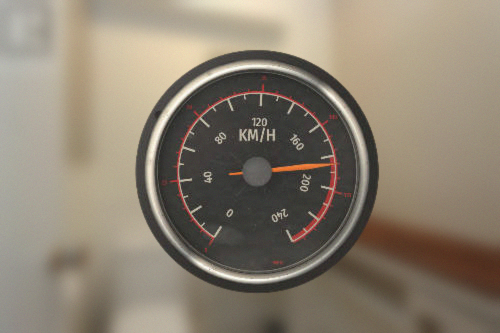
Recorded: {"value": 185, "unit": "km/h"}
